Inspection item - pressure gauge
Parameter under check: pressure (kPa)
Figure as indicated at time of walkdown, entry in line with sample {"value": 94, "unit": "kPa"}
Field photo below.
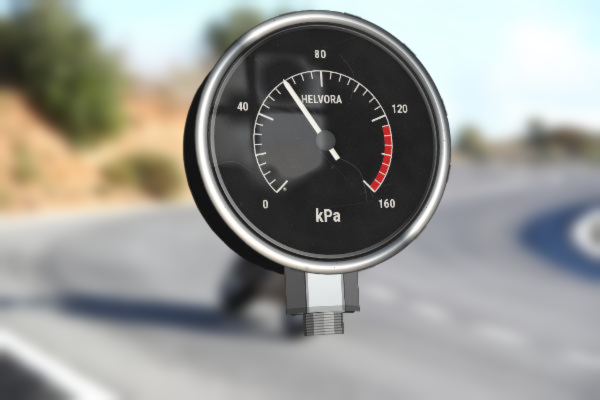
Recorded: {"value": 60, "unit": "kPa"}
